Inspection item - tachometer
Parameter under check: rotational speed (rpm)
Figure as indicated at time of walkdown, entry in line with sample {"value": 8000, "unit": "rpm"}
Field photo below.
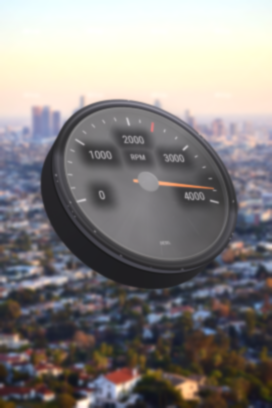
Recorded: {"value": 3800, "unit": "rpm"}
